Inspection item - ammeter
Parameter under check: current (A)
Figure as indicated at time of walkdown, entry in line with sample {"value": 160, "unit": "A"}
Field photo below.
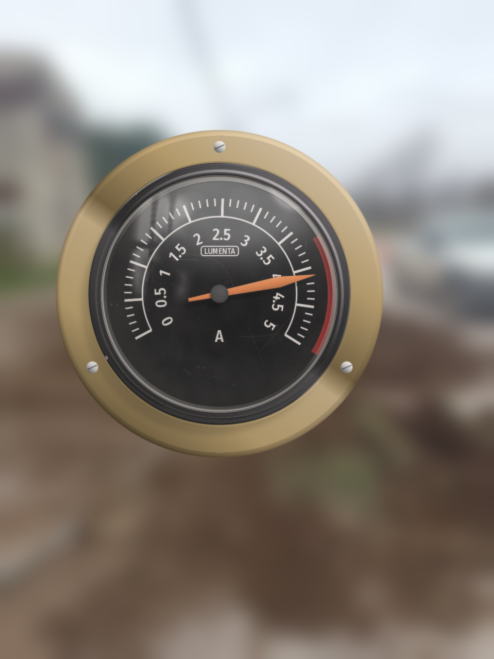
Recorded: {"value": 4.1, "unit": "A"}
